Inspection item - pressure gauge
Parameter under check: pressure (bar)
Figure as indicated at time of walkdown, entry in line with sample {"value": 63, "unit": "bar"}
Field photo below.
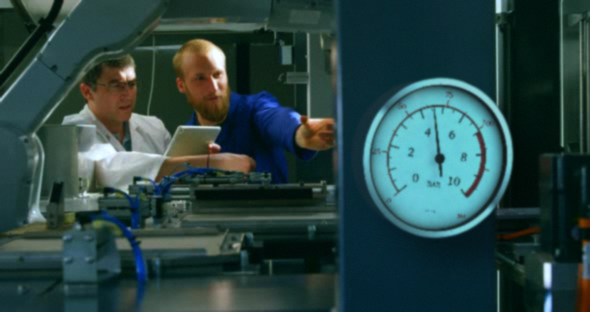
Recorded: {"value": 4.5, "unit": "bar"}
